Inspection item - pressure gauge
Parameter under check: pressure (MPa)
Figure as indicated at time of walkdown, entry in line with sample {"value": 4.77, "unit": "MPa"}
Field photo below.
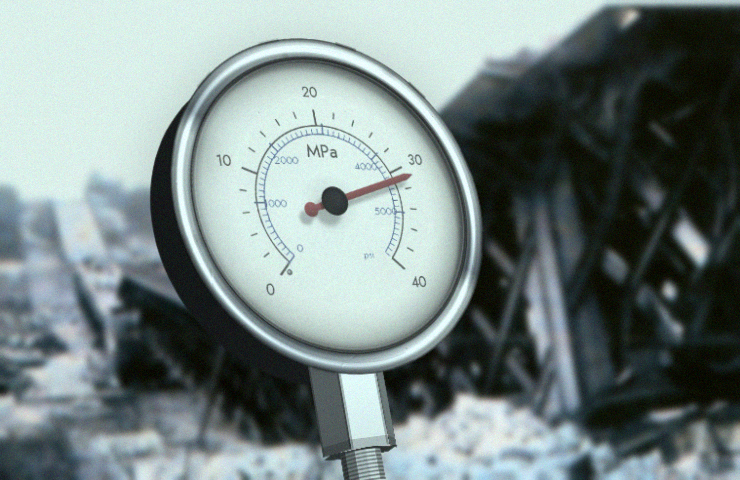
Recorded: {"value": 31, "unit": "MPa"}
